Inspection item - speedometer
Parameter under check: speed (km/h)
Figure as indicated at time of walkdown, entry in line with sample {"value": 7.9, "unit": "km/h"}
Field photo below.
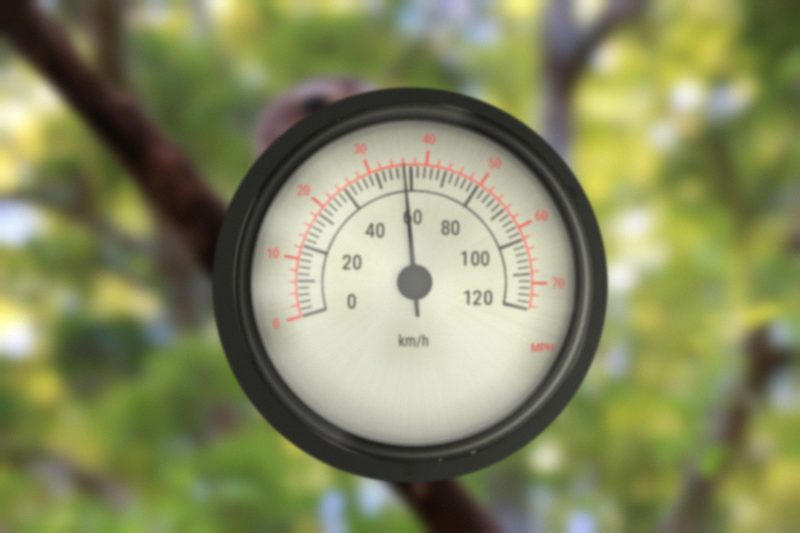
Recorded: {"value": 58, "unit": "km/h"}
